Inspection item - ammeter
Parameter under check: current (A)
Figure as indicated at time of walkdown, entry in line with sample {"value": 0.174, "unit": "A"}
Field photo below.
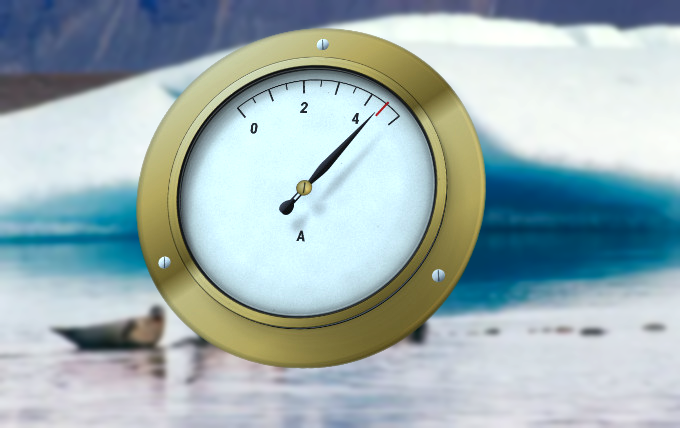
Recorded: {"value": 4.5, "unit": "A"}
